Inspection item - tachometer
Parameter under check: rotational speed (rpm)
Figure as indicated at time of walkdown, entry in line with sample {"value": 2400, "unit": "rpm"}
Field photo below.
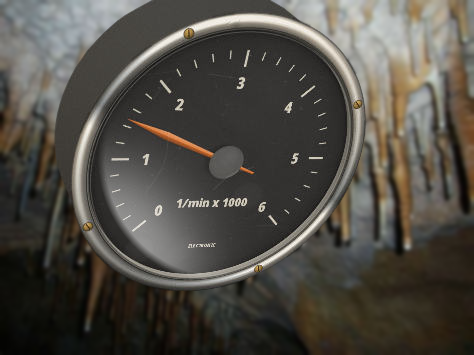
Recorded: {"value": 1500, "unit": "rpm"}
